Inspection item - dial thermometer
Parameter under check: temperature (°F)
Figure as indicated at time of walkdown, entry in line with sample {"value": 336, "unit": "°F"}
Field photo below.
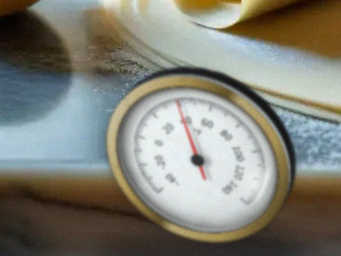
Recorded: {"value": 40, "unit": "°F"}
